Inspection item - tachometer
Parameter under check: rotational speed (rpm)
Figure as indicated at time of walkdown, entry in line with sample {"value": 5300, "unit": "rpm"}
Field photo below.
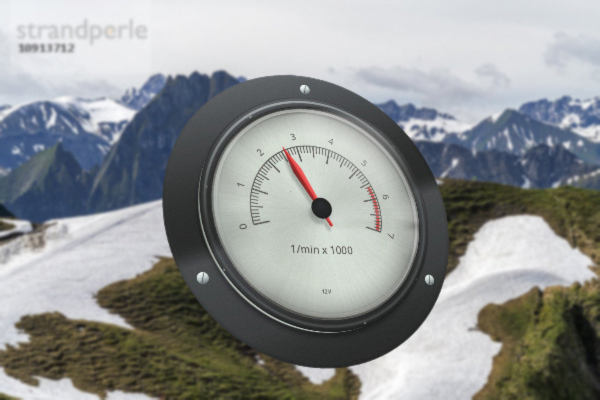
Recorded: {"value": 2500, "unit": "rpm"}
